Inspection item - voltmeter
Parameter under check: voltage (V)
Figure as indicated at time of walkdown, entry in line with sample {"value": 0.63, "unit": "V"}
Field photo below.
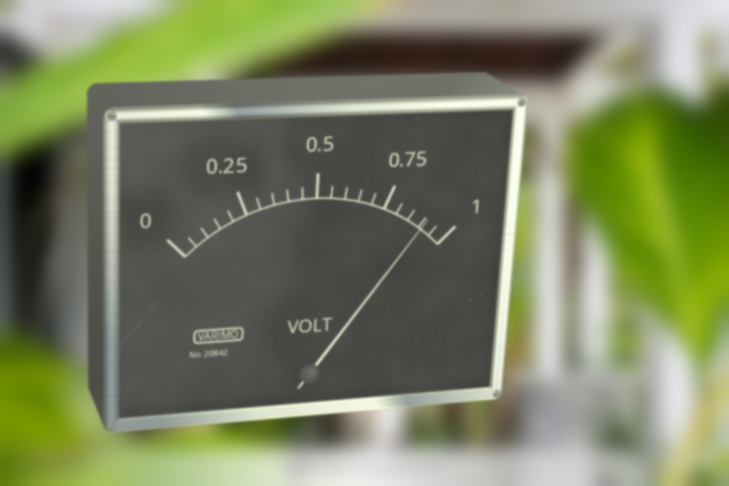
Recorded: {"value": 0.9, "unit": "V"}
